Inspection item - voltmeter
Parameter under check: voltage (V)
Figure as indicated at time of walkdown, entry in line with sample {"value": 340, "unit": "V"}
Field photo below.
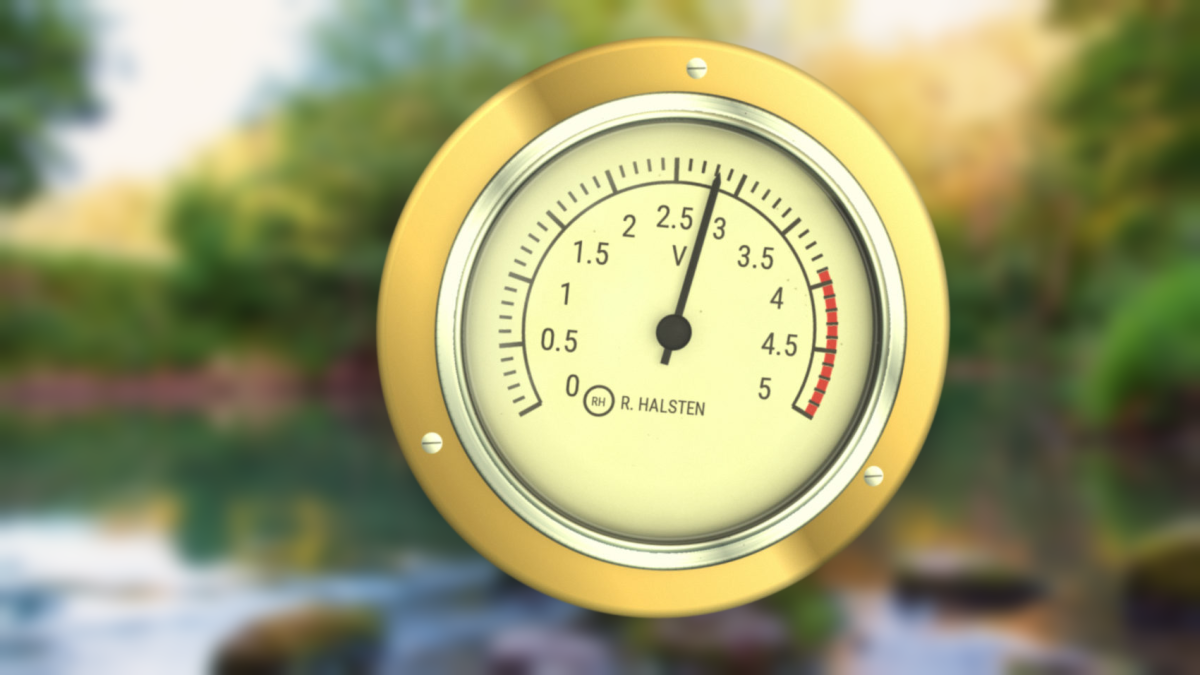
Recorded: {"value": 2.8, "unit": "V"}
